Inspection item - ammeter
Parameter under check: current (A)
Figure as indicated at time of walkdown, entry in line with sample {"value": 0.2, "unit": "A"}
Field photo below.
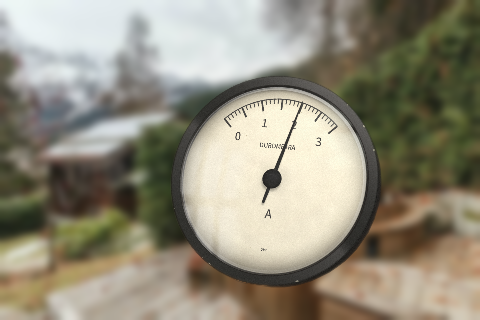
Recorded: {"value": 2, "unit": "A"}
